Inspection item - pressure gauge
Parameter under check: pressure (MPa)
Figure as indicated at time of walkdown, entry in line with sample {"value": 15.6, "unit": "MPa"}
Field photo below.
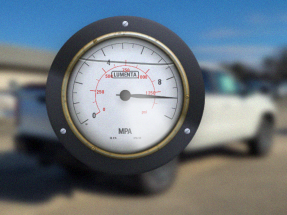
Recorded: {"value": 9, "unit": "MPa"}
